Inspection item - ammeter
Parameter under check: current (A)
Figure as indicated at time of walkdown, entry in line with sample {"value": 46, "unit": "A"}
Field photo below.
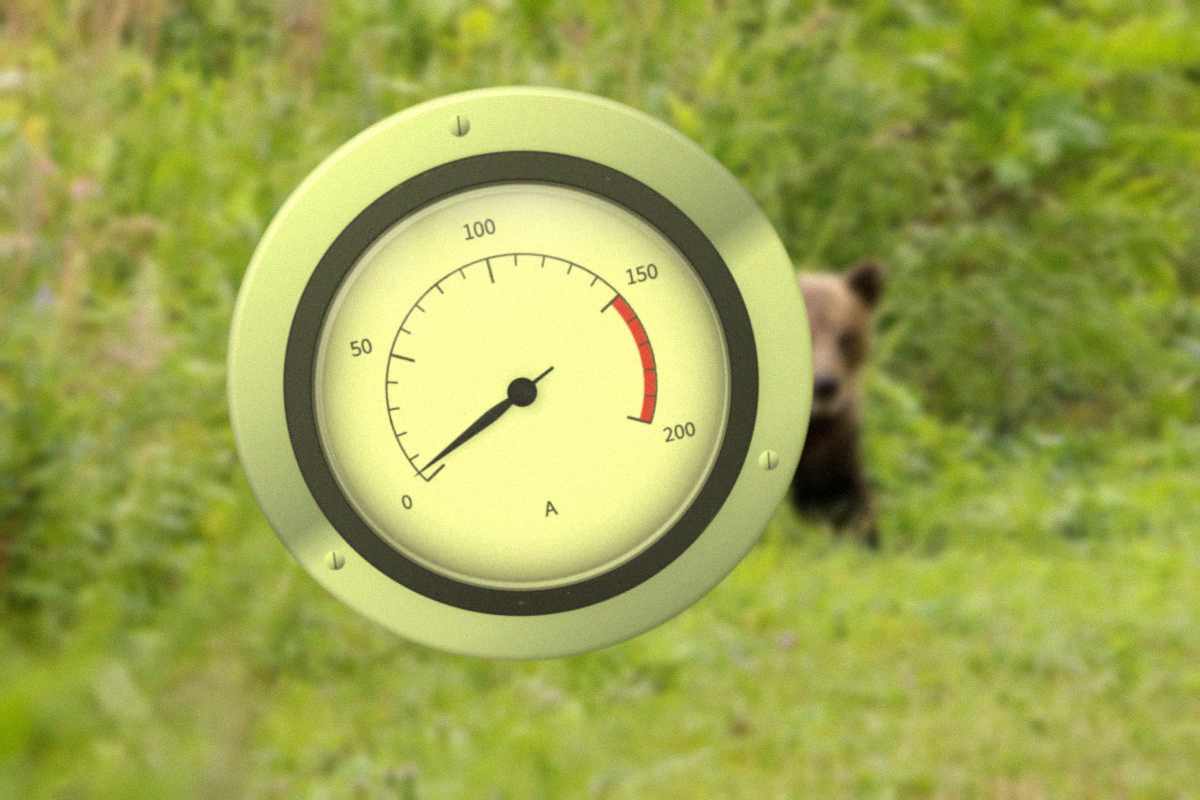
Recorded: {"value": 5, "unit": "A"}
